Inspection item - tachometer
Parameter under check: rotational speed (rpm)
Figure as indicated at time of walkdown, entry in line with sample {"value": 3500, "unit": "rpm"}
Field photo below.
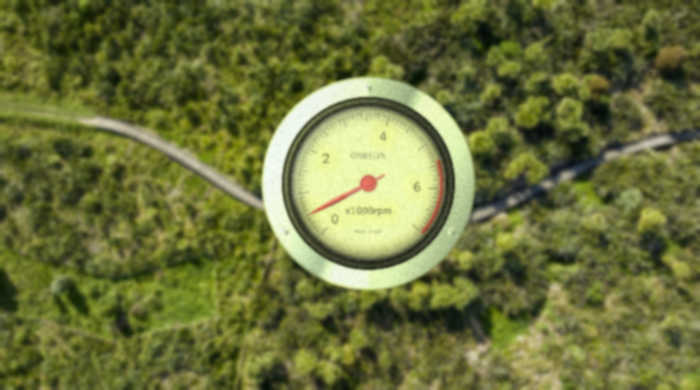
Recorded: {"value": 500, "unit": "rpm"}
